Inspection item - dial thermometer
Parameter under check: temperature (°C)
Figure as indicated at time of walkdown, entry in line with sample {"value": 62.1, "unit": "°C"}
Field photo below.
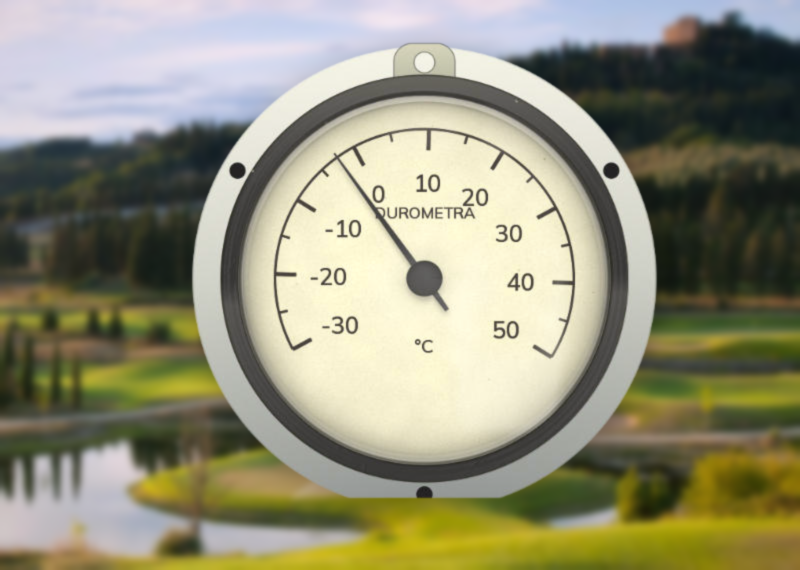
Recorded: {"value": -2.5, "unit": "°C"}
